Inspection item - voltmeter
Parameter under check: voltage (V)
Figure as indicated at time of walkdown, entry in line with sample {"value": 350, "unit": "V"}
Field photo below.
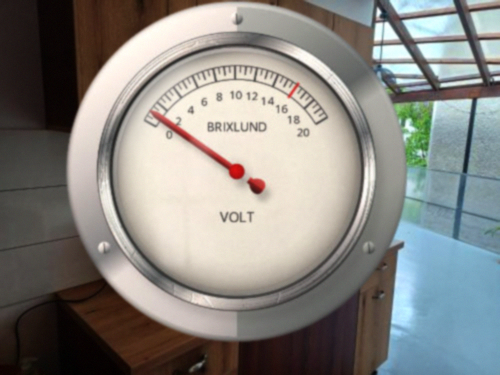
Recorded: {"value": 1, "unit": "V"}
